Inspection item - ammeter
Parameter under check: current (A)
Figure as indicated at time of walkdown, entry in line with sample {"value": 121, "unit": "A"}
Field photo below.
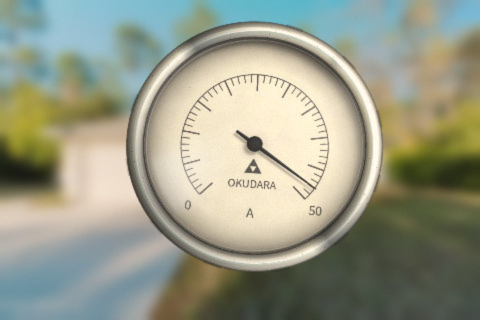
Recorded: {"value": 48, "unit": "A"}
